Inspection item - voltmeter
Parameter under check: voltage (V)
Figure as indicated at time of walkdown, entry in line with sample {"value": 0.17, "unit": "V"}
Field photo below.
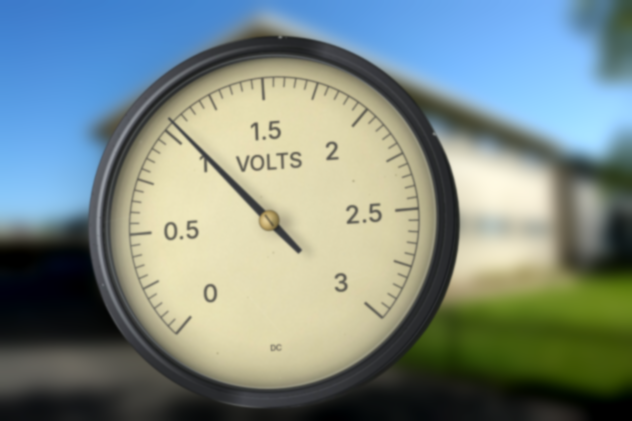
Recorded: {"value": 1.05, "unit": "V"}
